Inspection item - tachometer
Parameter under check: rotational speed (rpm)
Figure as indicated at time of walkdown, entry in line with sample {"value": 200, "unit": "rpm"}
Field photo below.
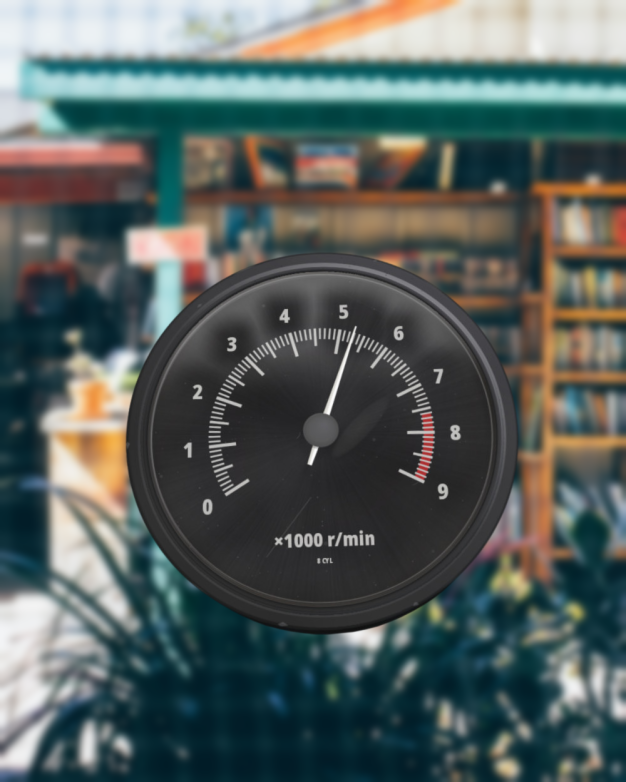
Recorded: {"value": 5300, "unit": "rpm"}
